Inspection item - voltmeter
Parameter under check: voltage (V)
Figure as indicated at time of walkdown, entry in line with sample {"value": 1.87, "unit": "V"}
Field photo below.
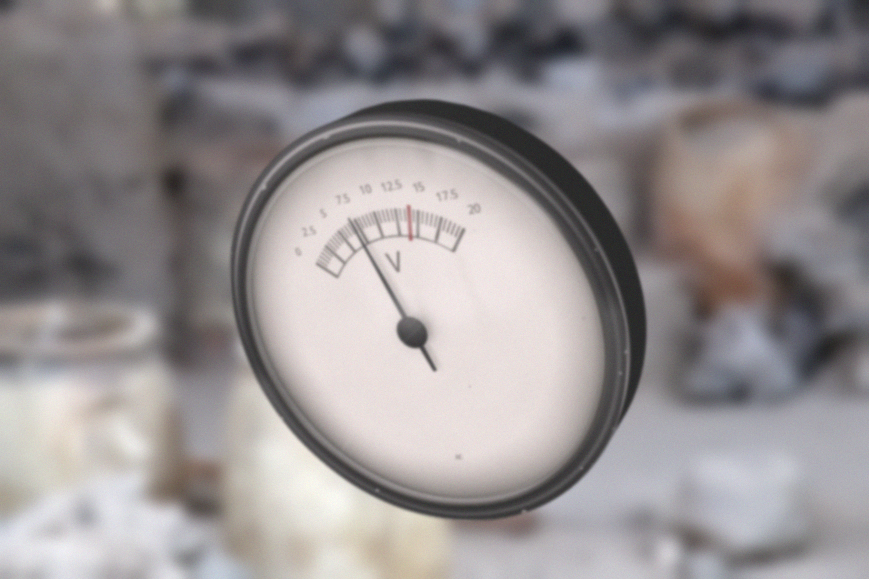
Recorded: {"value": 7.5, "unit": "V"}
